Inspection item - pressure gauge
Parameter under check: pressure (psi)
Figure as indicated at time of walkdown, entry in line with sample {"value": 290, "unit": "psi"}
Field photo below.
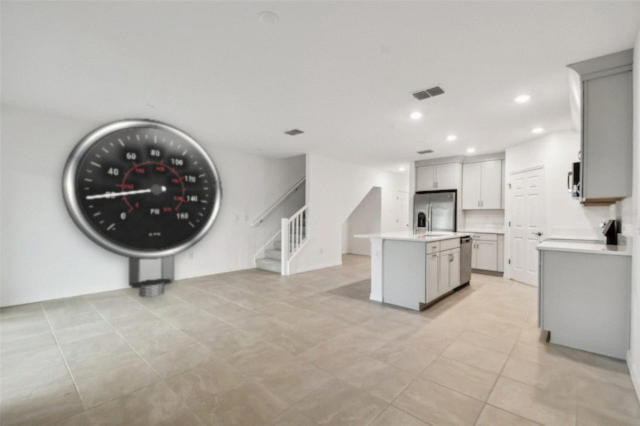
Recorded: {"value": 20, "unit": "psi"}
